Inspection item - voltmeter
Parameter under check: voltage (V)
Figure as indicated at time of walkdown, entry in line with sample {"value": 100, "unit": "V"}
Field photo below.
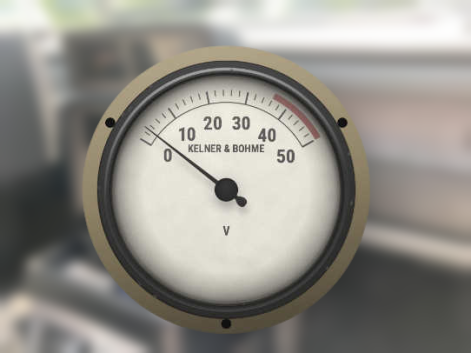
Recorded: {"value": 3, "unit": "V"}
